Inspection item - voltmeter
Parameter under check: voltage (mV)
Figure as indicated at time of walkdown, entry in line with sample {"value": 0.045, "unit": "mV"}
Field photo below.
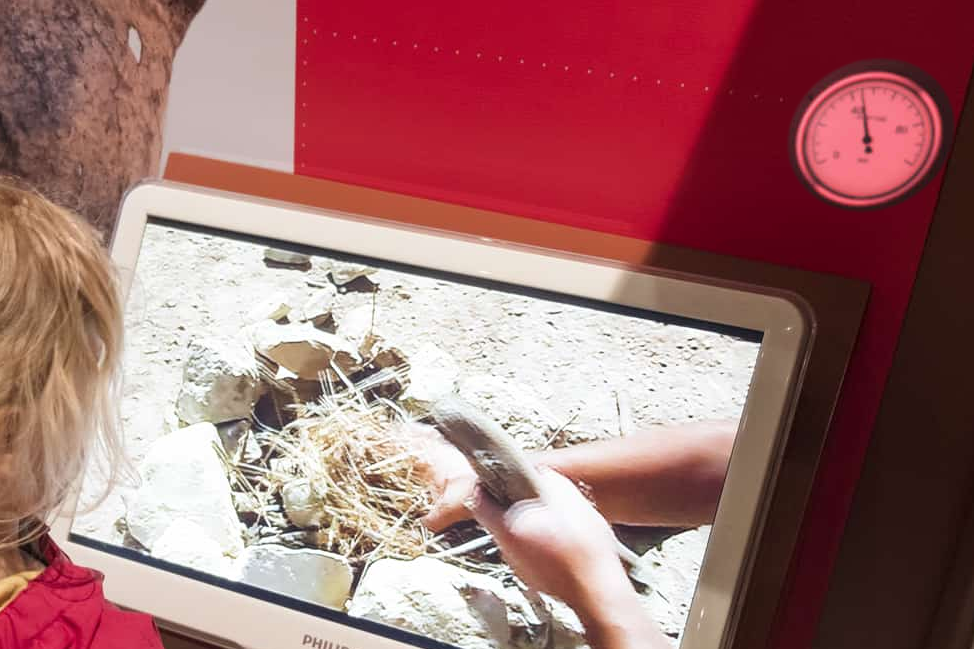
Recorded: {"value": 45, "unit": "mV"}
